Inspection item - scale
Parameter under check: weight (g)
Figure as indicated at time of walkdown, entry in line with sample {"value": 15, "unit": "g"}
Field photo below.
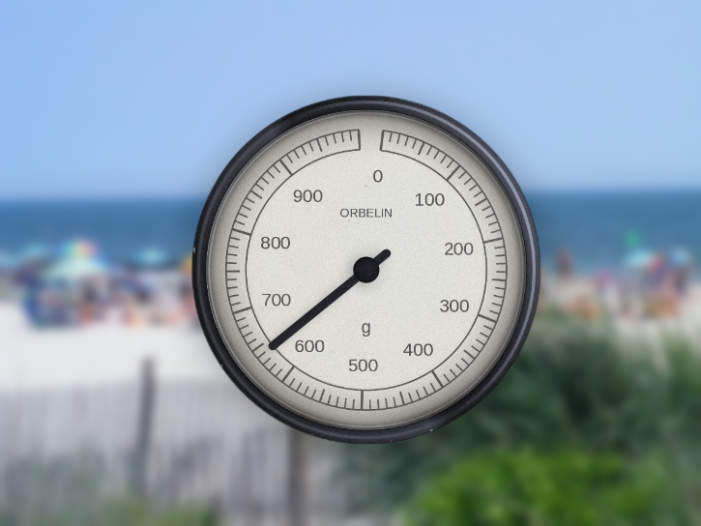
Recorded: {"value": 640, "unit": "g"}
